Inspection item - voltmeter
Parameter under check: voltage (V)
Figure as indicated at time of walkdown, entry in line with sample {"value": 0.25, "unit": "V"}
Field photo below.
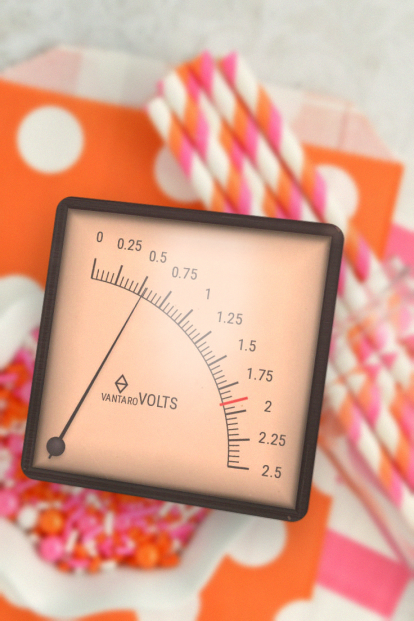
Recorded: {"value": 0.55, "unit": "V"}
